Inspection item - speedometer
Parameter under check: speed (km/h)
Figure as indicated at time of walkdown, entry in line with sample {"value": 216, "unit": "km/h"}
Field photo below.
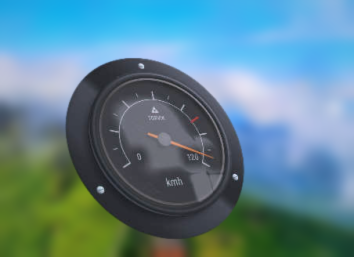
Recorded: {"value": 115, "unit": "km/h"}
